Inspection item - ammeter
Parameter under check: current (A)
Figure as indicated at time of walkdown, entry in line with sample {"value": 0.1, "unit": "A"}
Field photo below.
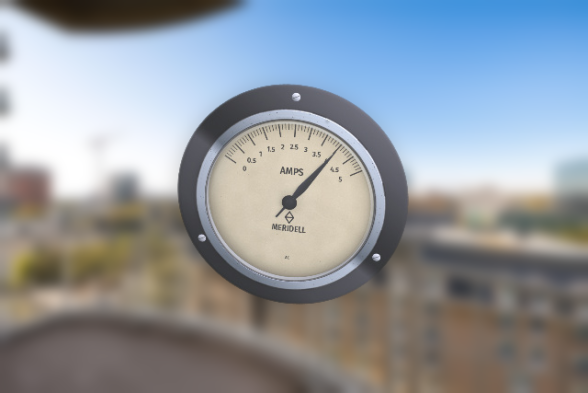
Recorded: {"value": 4, "unit": "A"}
